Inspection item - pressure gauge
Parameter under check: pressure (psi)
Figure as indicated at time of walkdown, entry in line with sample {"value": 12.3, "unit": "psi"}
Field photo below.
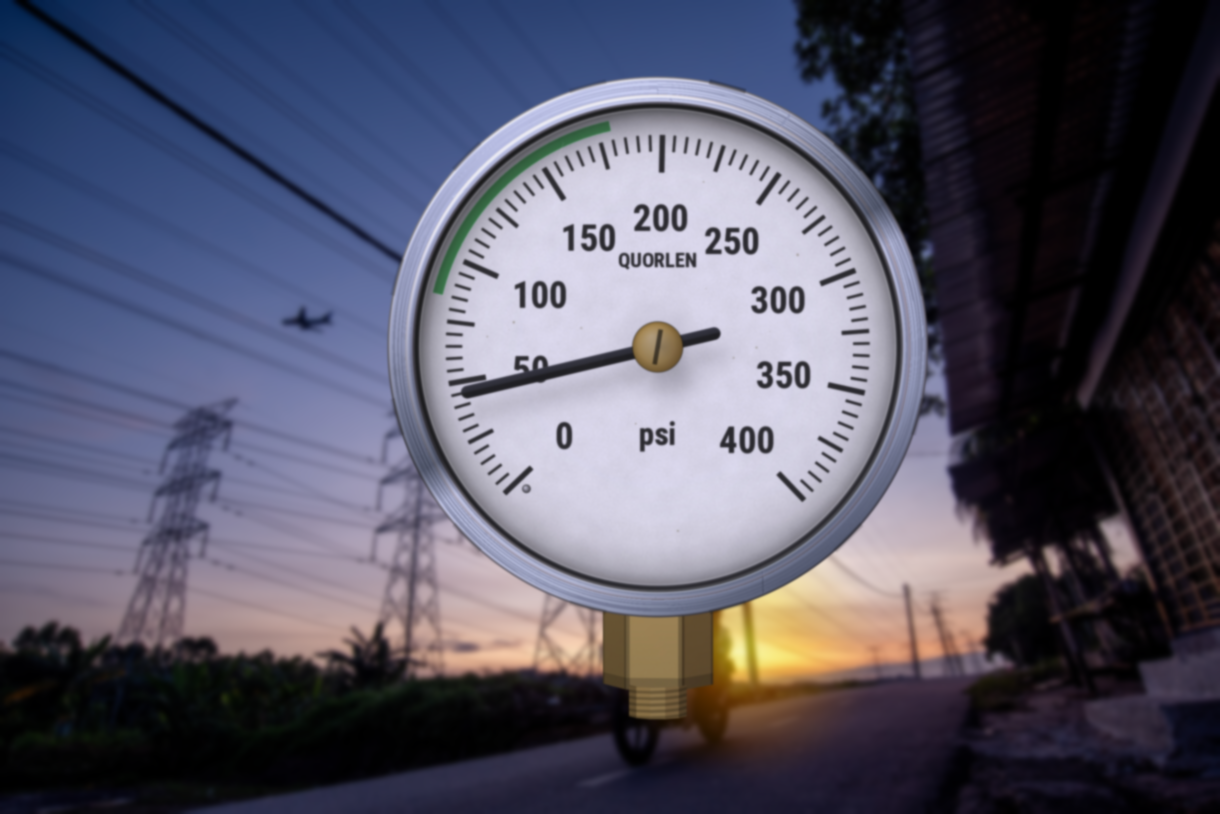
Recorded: {"value": 45, "unit": "psi"}
